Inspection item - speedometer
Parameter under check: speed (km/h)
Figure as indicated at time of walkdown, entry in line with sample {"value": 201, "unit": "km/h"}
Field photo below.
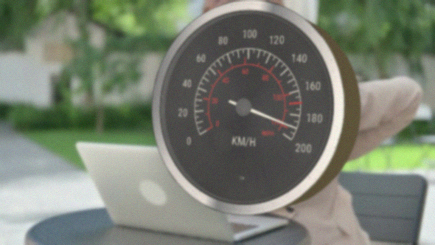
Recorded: {"value": 190, "unit": "km/h"}
